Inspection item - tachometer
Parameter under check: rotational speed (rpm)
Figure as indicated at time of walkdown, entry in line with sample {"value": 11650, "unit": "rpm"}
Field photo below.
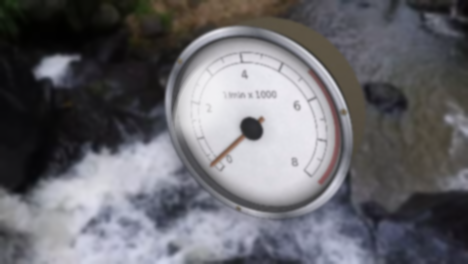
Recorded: {"value": 250, "unit": "rpm"}
